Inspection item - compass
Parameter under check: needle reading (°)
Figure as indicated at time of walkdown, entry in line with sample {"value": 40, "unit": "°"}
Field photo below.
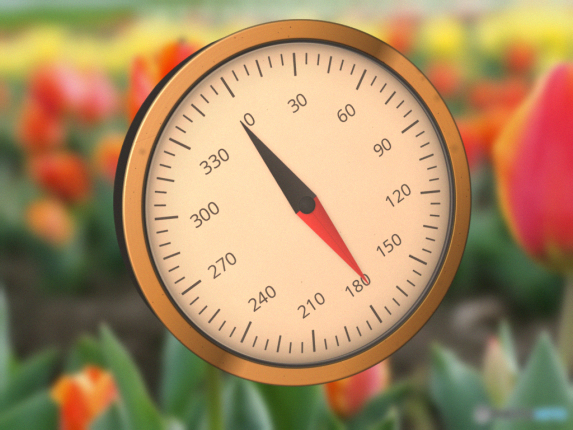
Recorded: {"value": 175, "unit": "°"}
